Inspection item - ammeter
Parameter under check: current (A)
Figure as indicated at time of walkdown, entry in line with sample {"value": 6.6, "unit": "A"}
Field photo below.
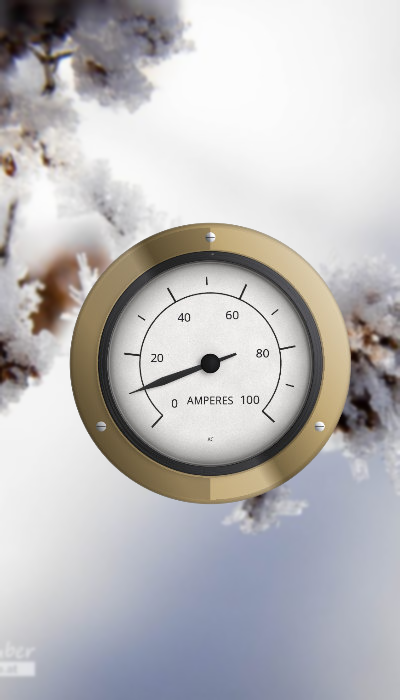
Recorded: {"value": 10, "unit": "A"}
